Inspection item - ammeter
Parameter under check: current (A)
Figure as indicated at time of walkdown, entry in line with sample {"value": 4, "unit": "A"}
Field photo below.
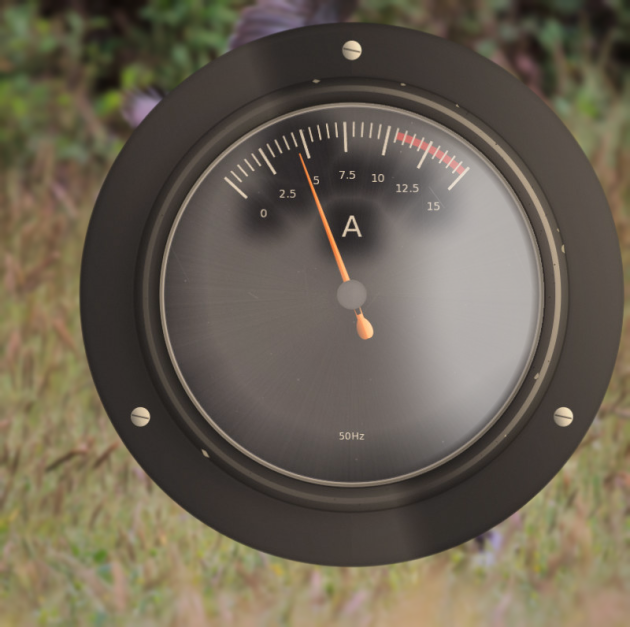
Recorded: {"value": 4.5, "unit": "A"}
